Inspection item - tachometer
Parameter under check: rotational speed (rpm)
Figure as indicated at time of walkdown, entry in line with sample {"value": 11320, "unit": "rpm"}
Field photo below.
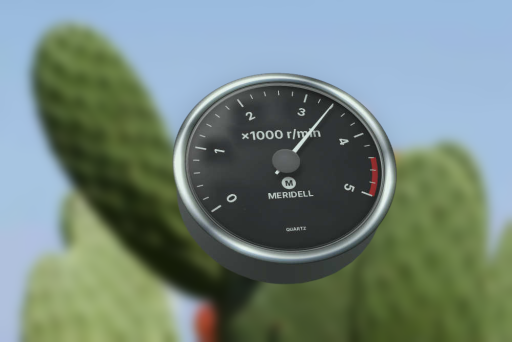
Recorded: {"value": 3400, "unit": "rpm"}
